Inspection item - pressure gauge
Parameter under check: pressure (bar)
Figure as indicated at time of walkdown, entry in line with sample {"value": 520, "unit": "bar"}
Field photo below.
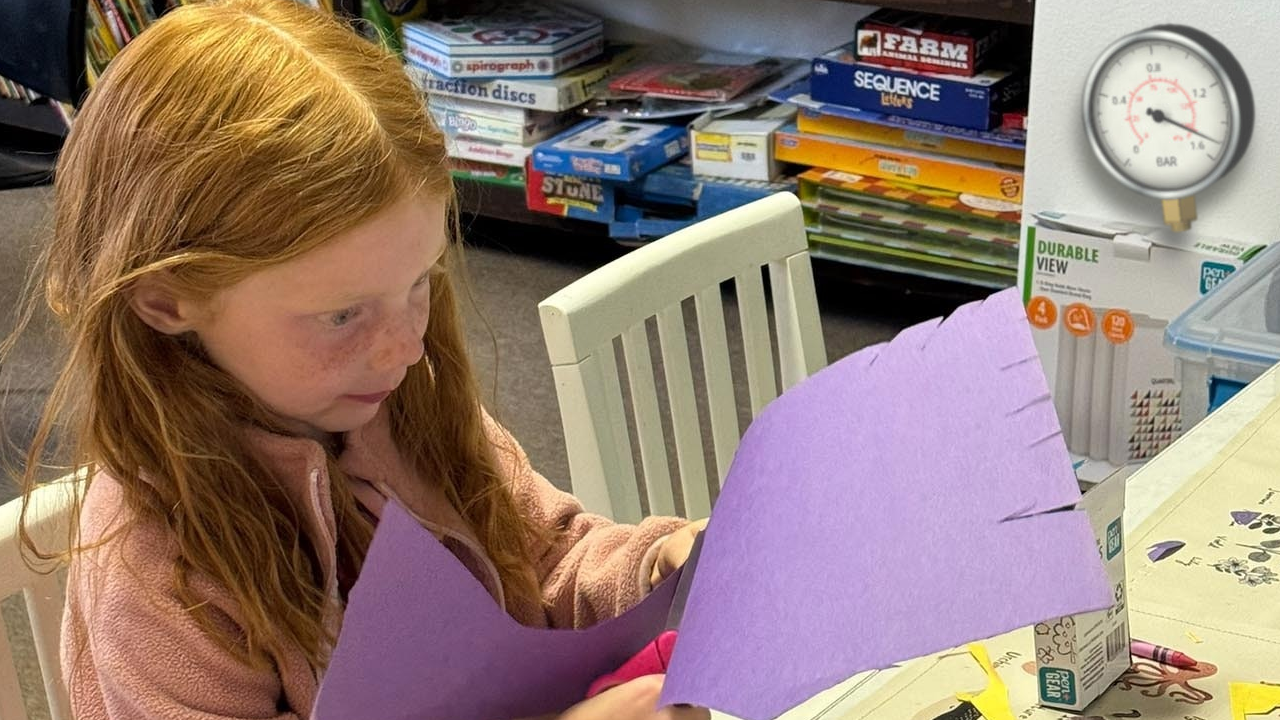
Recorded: {"value": 1.5, "unit": "bar"}
